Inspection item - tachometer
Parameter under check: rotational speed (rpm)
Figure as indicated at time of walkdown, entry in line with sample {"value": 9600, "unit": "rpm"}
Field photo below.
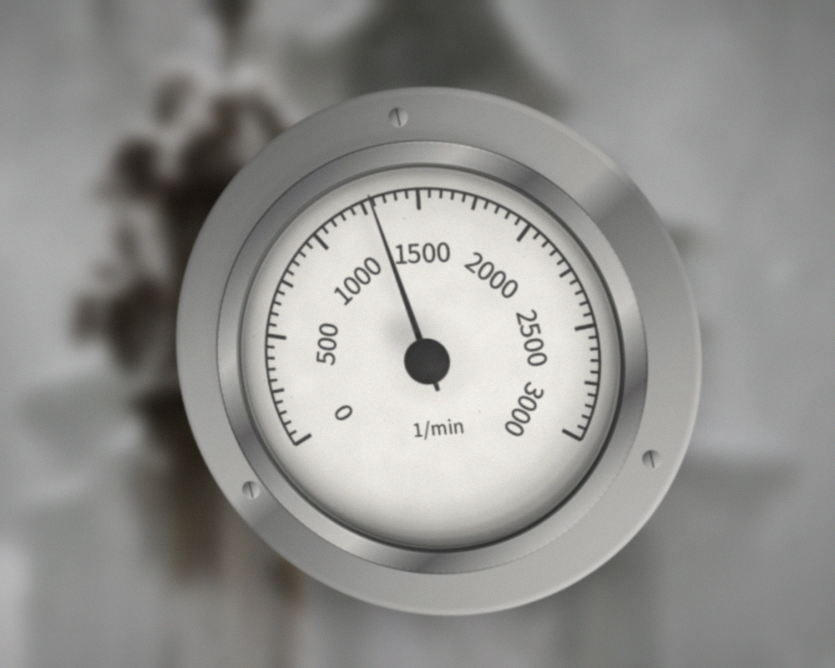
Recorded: {"value": 1300, "unit": "rpm"}
